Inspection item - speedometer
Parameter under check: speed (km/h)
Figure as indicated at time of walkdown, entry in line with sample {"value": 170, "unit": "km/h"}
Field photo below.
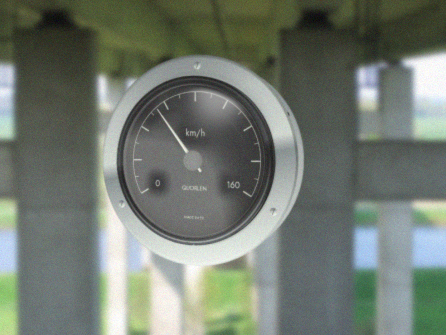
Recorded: {"value": 55, "unit": "km/h"}
